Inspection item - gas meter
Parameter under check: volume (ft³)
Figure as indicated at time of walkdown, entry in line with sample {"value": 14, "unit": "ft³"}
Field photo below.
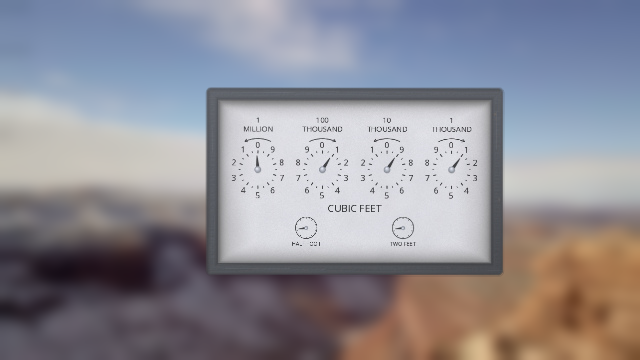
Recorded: {"value": 9100, "unit": "ft³"}
